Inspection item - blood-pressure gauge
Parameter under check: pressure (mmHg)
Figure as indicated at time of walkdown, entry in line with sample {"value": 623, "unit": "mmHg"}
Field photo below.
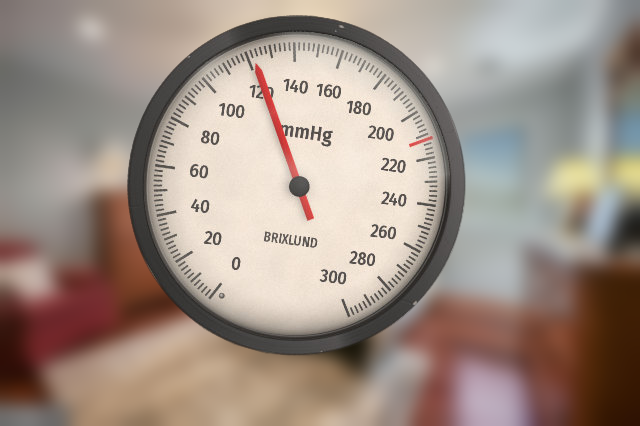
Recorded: {"value": 122, "unit": "mmHg"}
